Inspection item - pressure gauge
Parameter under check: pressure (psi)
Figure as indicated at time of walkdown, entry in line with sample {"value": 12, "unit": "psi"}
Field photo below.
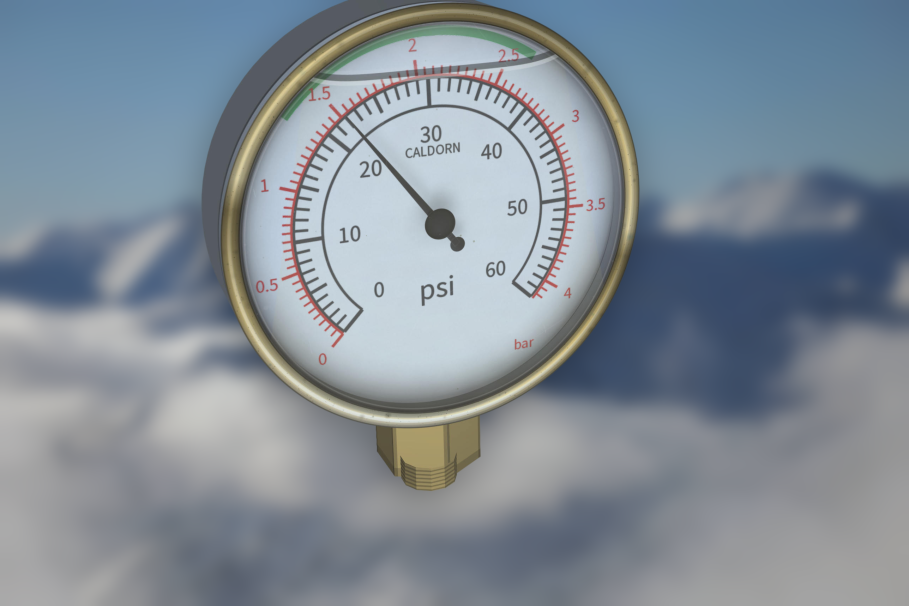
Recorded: {"value": 22, "unit": "psi"}
